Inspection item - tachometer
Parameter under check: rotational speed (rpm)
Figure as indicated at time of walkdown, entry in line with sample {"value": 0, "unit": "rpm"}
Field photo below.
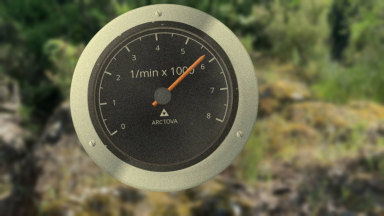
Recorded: {"value": 5750, "unit": "rpm"}
